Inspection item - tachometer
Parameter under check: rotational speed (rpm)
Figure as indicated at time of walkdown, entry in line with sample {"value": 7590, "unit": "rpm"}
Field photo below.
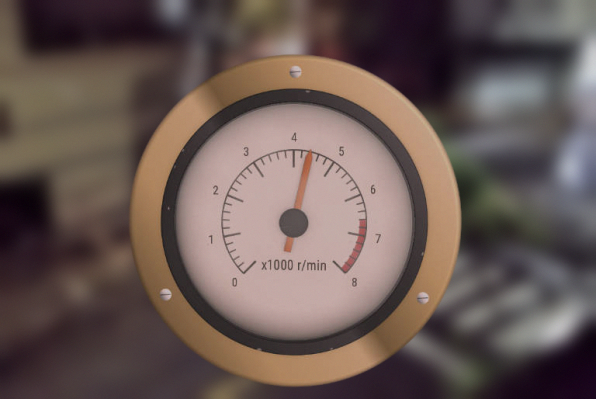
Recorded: {"value": 4400, "unit": "rpm"}
